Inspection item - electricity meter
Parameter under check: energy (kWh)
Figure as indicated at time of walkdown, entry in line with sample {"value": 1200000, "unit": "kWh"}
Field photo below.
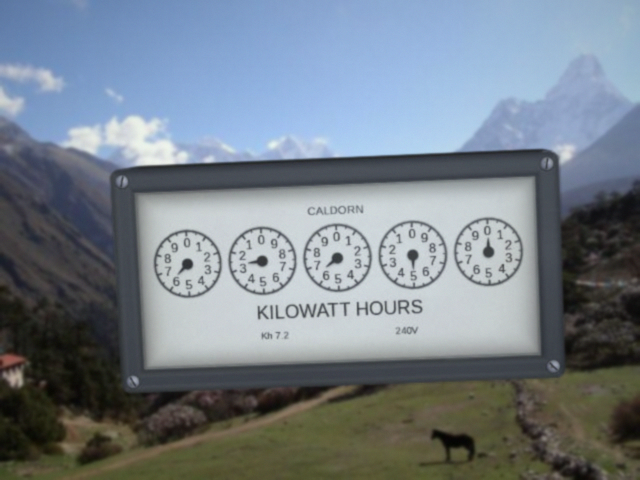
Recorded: {"value": 62650, "unit": "kWh"}
